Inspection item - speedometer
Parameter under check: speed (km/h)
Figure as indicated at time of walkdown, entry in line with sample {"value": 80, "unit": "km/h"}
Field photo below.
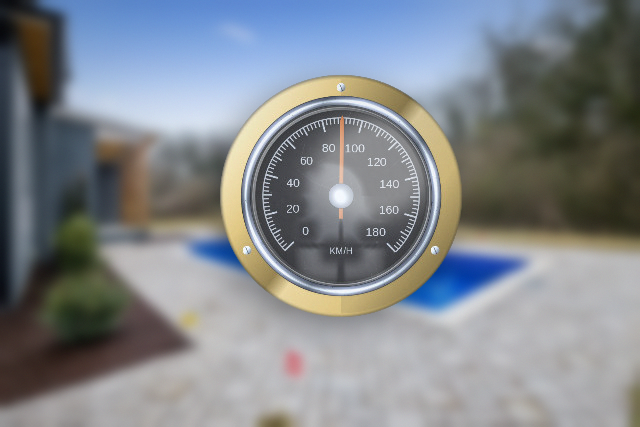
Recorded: {"value": 90, "unit": "km/h"}
